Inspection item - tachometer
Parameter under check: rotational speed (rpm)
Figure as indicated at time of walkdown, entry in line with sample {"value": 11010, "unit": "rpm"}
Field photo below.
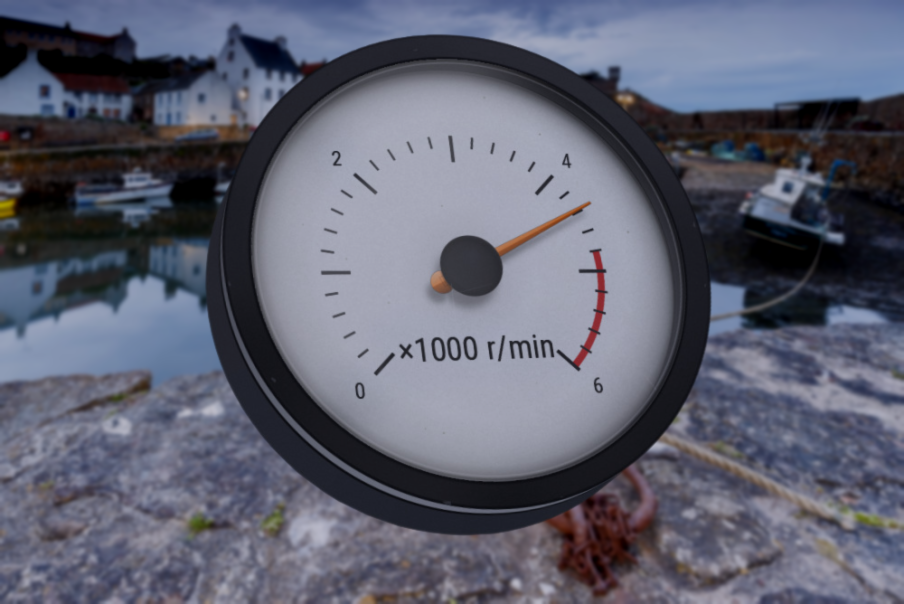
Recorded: {"value": 4400, "unit": "rpm"}
